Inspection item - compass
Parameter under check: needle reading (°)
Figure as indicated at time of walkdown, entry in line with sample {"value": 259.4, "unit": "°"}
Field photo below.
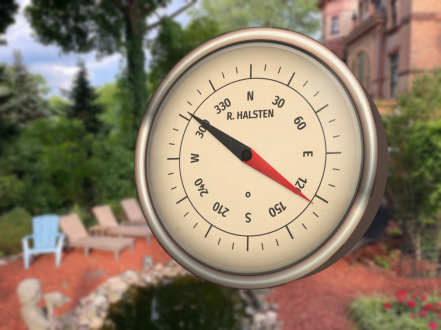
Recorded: {"value": 125, "unit": "°"}
